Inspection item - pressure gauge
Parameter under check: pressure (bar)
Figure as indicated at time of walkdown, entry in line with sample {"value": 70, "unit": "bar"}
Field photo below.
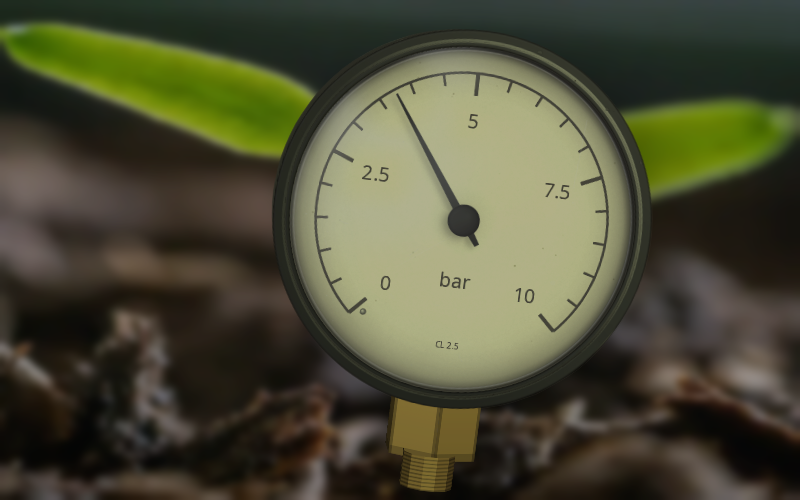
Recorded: {"value": 3.75, "unit": "bar"}
